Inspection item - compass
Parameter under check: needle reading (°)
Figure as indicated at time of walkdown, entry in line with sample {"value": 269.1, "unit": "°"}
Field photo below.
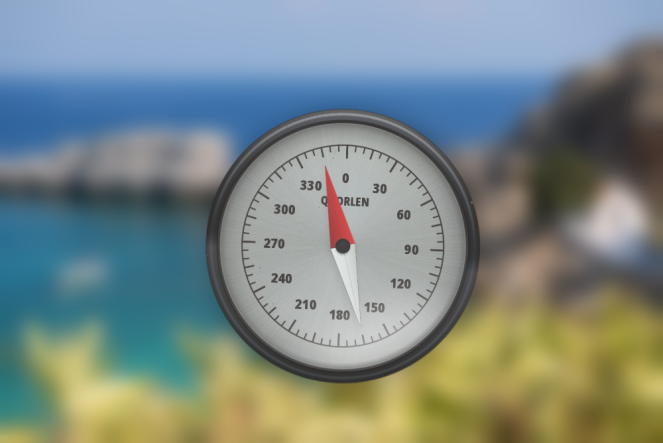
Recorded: {"value": 345, "unit": "°"}
